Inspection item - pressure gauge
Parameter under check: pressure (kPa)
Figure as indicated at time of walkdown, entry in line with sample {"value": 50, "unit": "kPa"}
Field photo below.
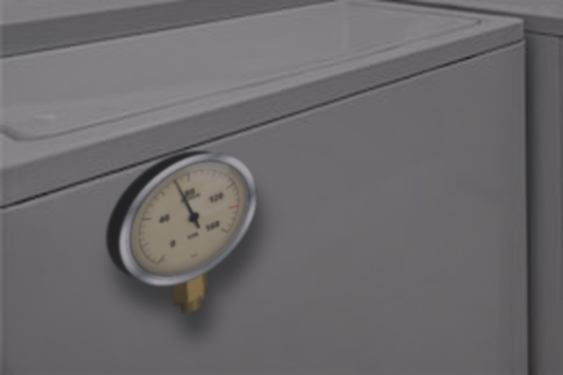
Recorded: {"value": 70, "unit": "kPa"}
